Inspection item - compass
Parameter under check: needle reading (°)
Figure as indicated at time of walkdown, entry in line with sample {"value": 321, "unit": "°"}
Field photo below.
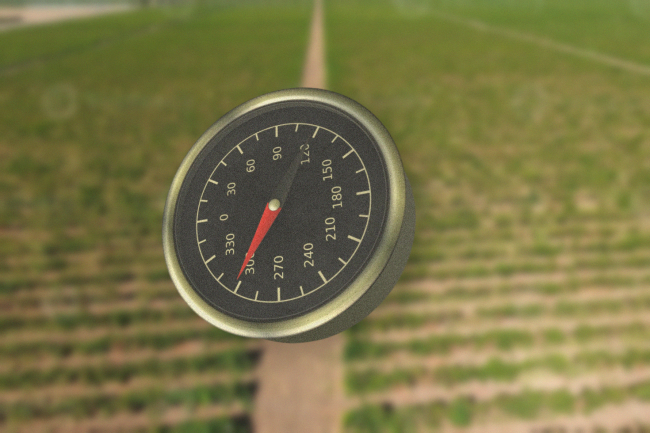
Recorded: {"value": 300, "unit": "°"}
